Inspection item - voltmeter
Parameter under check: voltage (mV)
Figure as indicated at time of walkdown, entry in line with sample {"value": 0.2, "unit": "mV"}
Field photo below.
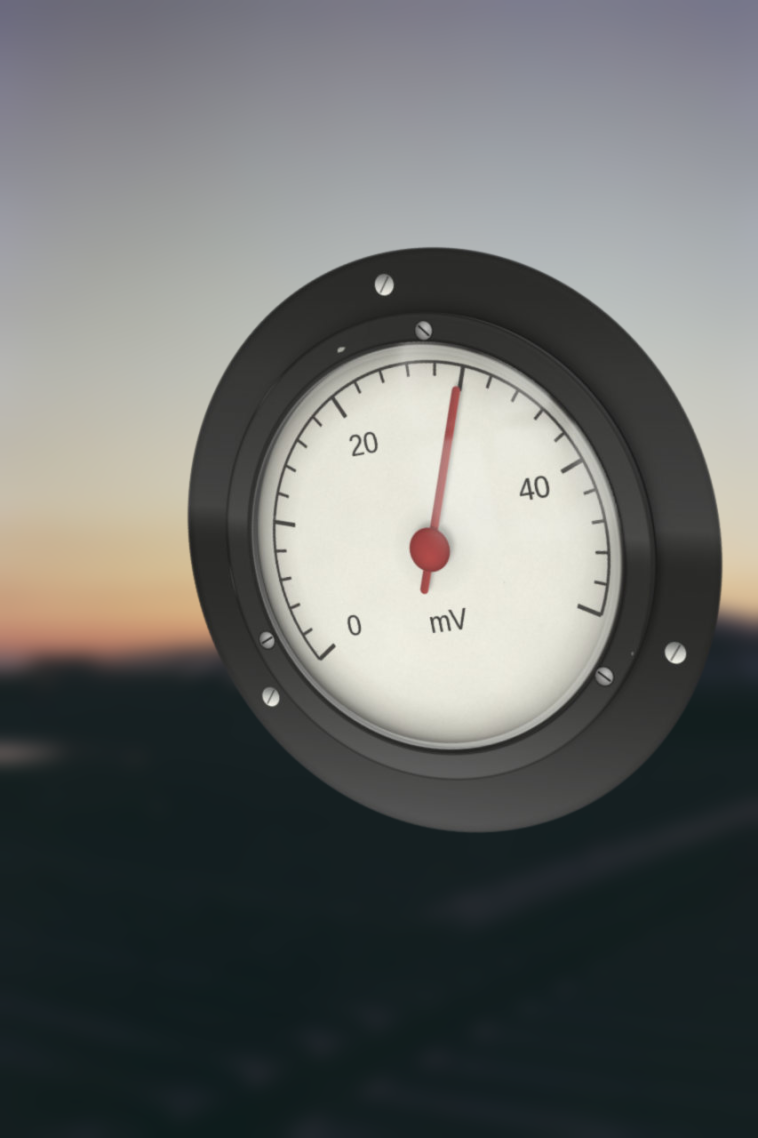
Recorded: {"value": 30, "unit": "mV"}
